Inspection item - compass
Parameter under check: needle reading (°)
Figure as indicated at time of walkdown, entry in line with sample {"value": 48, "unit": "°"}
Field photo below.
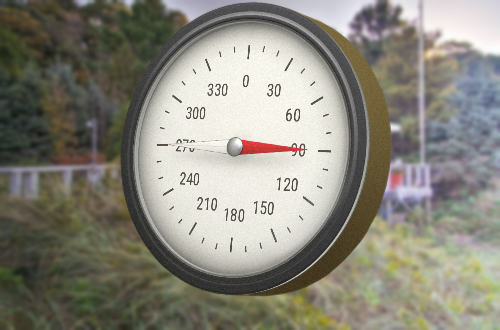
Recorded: {"value": 90, "unit": "°"}
